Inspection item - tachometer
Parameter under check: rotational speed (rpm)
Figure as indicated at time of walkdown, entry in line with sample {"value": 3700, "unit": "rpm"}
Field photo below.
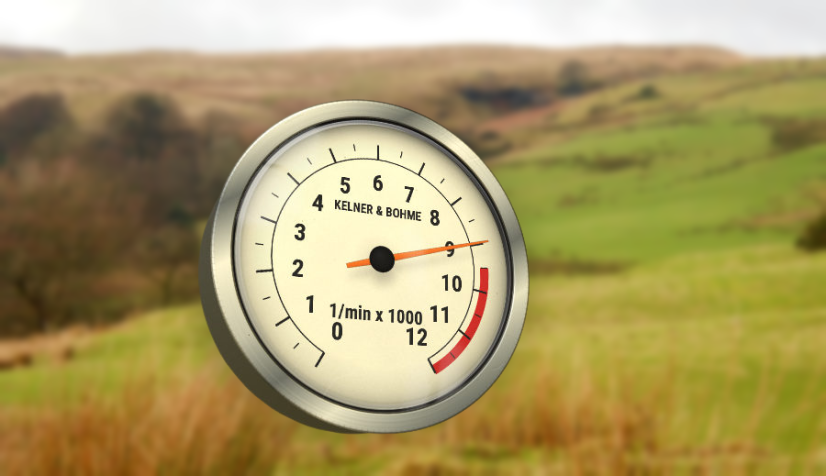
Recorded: {"value": 9000, "unit": "rpm"}
